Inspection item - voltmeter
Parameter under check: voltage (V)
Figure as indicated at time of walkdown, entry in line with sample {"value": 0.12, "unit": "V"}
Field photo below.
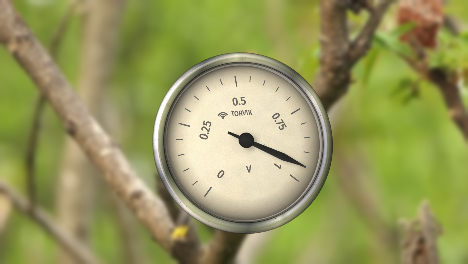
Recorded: {"value": 0.95, "unit": "V"}
